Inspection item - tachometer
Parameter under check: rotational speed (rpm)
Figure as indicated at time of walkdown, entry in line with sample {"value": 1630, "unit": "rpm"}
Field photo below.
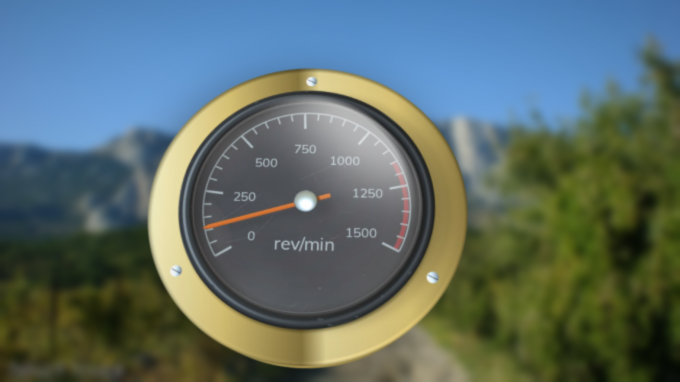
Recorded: {"value": 100, "unit": "rpm"}
